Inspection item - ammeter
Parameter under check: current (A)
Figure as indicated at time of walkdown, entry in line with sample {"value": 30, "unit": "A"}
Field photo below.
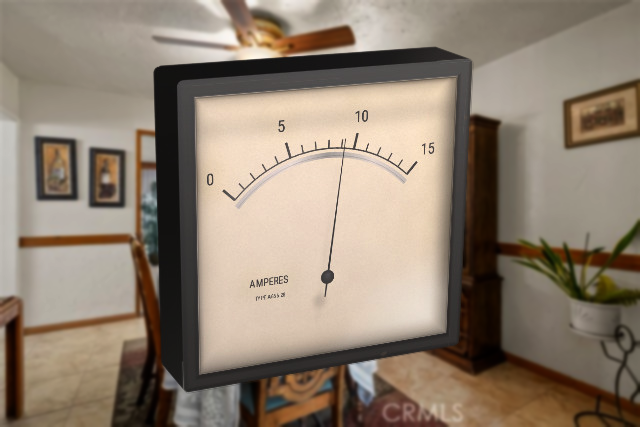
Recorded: {"value": 9, "unit": "A"}
